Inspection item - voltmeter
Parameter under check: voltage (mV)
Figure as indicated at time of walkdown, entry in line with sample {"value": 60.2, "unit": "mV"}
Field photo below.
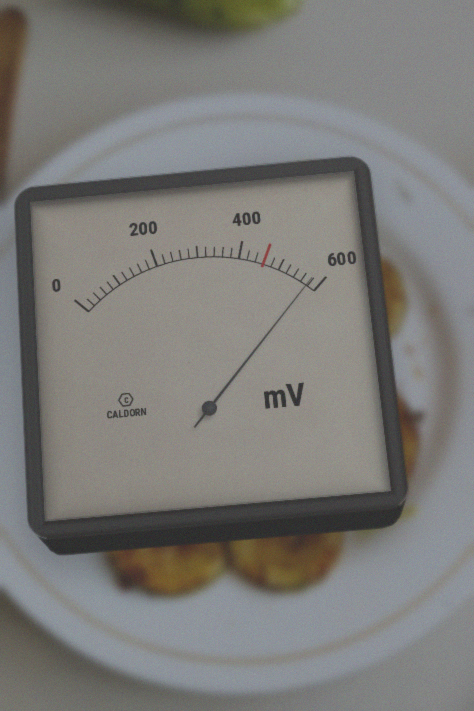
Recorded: {"value": 580, "unit": "mV"}
